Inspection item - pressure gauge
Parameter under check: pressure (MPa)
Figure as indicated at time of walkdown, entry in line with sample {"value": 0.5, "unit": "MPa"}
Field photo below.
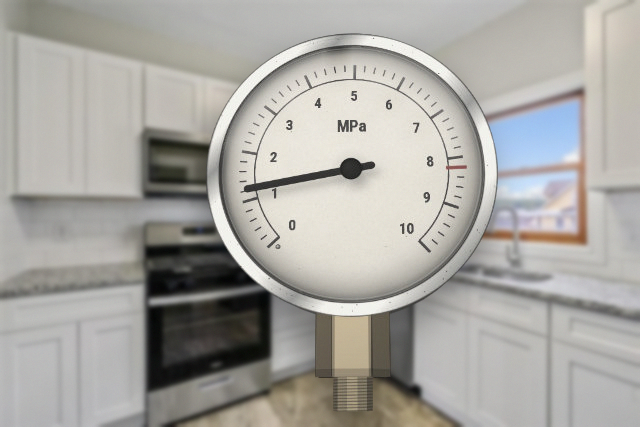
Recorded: {"value": 1.2, "unit": "MPa"}
